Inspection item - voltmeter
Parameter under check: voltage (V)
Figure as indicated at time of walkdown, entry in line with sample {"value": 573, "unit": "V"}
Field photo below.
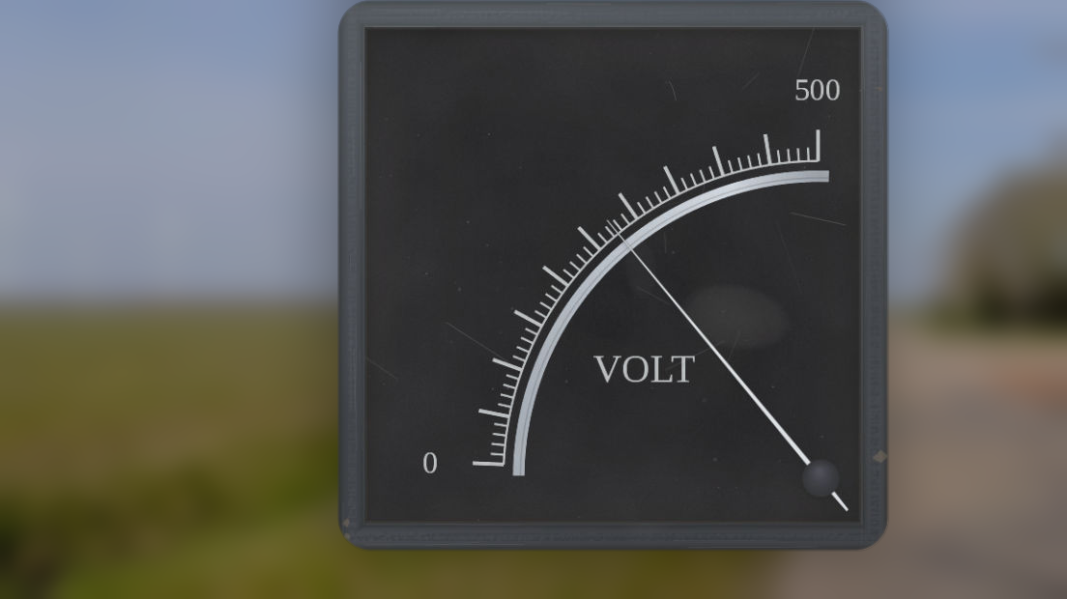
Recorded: {"value": 275, "unit": "V"}
